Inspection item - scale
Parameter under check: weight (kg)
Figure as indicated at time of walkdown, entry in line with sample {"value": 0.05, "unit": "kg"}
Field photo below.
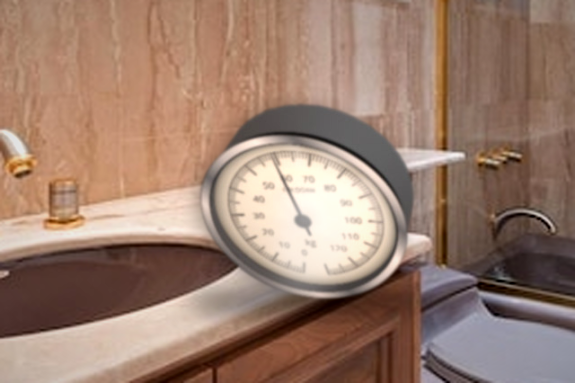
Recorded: {"value": 60, "unit": "kg"}
